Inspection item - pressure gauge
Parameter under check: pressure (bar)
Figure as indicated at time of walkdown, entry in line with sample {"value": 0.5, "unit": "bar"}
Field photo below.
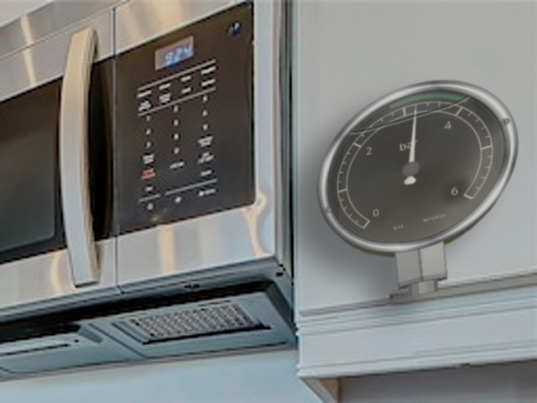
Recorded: {"value": 3.2, "unit": "bar"}
